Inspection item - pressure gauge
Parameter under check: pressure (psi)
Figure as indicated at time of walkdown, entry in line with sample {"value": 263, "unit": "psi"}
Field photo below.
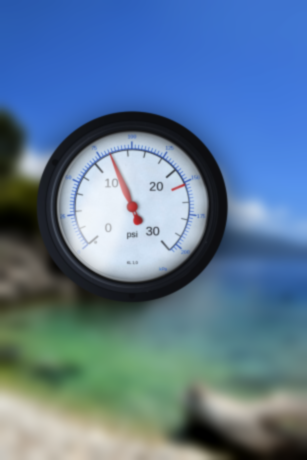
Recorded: {"value": 12, "unit": "psi"}
